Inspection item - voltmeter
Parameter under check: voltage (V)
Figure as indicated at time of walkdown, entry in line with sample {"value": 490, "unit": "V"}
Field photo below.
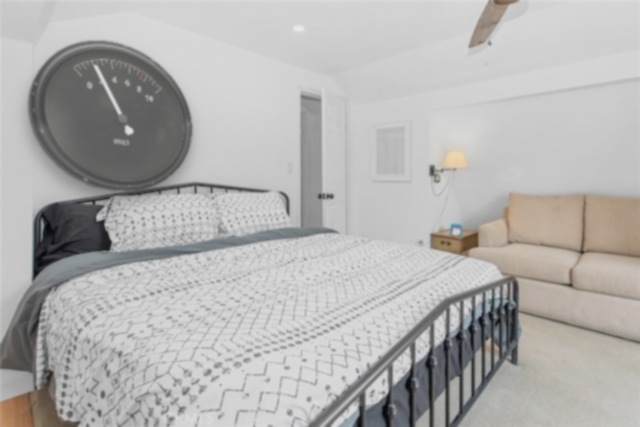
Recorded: {"value": 2, "unit": "V"}
